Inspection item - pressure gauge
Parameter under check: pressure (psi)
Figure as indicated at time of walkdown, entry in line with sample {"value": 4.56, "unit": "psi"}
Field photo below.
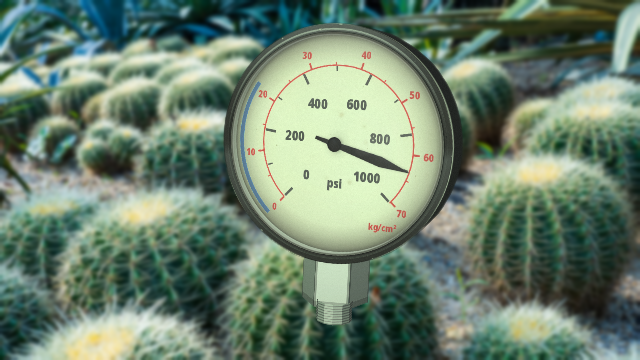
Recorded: {"value": 900, "unit": "psi"}
